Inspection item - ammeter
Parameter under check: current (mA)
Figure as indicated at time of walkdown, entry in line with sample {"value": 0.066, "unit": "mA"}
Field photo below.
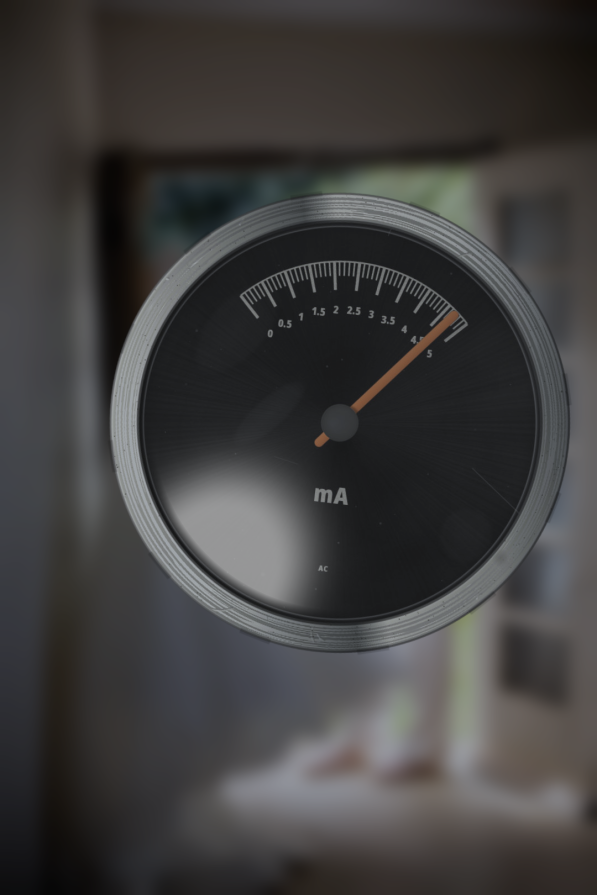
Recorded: {"value": 4.7, "unit": "mA"}
